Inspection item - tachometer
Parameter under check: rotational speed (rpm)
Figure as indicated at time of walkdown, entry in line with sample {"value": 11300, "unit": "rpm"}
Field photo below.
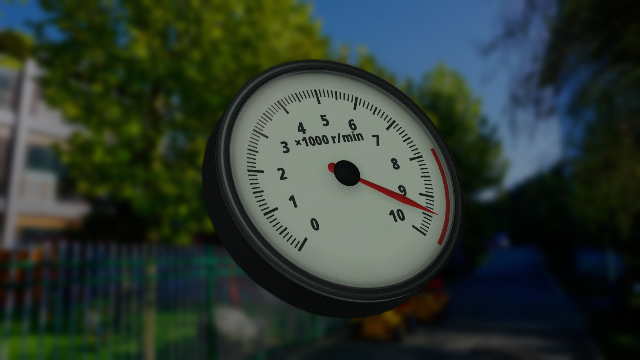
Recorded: {"value": 9500, "unit": "rpm"}
